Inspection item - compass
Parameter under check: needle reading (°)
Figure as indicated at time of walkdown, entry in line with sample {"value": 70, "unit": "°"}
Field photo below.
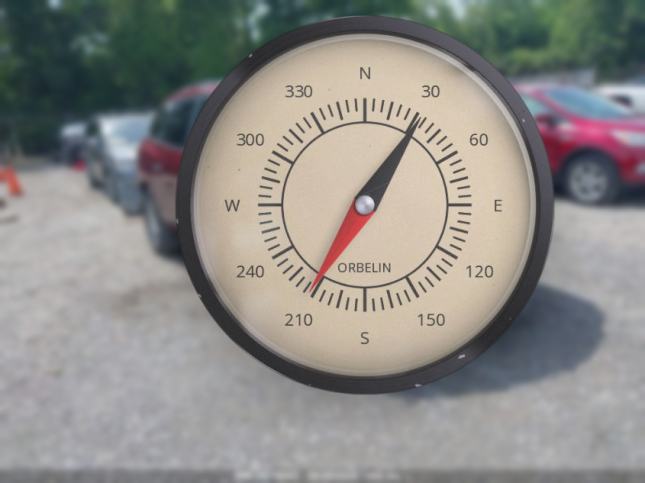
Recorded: {"value": 212.5, "unit": "°"}
